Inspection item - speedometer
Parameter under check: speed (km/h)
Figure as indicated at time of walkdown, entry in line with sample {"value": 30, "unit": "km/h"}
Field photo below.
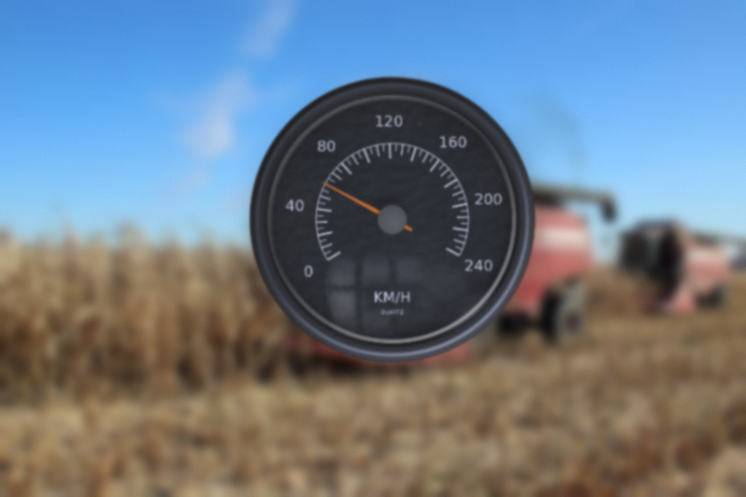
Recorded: {"value": 60, "unit": "km/h"}
